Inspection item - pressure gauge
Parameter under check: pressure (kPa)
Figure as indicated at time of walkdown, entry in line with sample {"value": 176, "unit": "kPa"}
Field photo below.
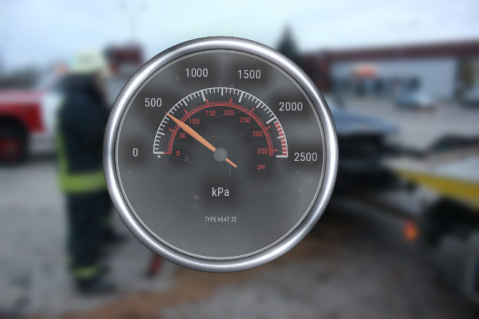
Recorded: {"value": 500, "unit": "kPa"}
